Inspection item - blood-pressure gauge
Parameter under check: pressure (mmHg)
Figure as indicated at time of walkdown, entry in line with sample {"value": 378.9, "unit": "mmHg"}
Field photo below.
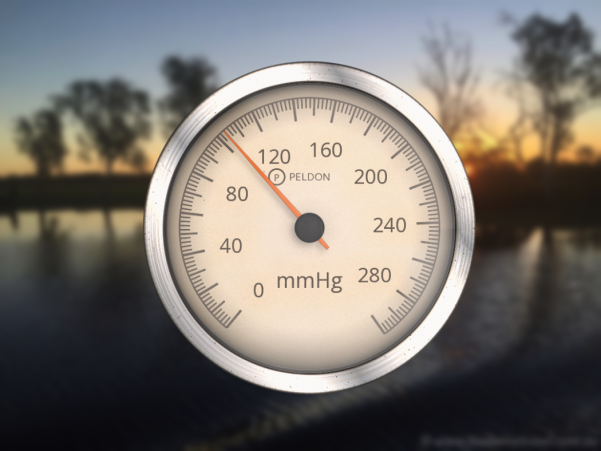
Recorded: {"value": 104, "unit": "mmHg"}
